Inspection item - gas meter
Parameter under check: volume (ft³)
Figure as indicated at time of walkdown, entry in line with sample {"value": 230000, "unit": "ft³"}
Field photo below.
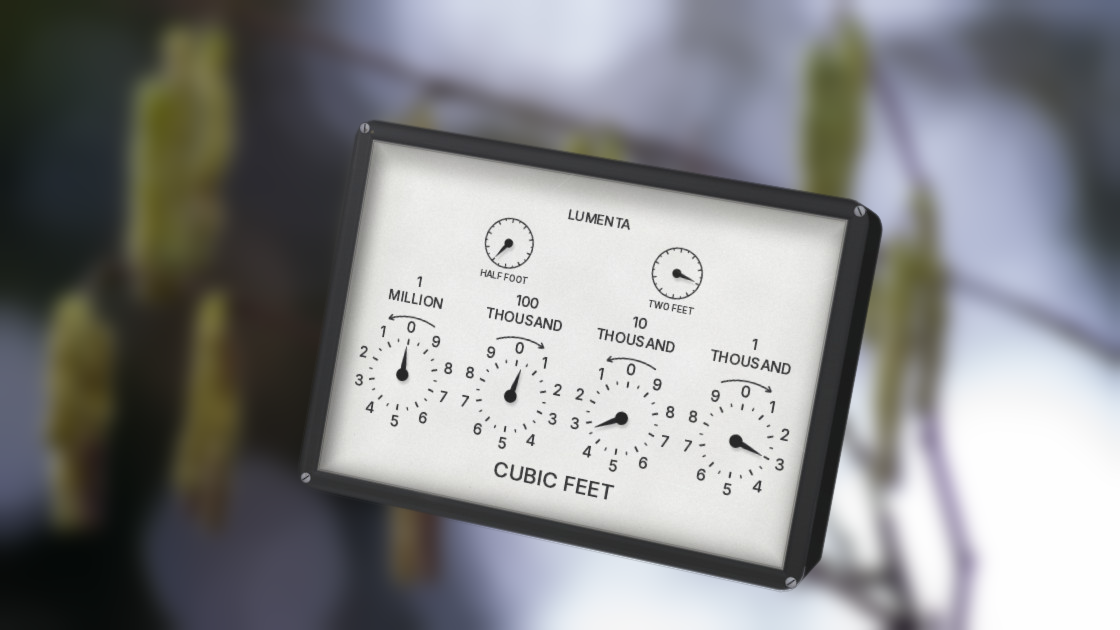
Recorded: {"value": 3300, "unit": "ft³"}
